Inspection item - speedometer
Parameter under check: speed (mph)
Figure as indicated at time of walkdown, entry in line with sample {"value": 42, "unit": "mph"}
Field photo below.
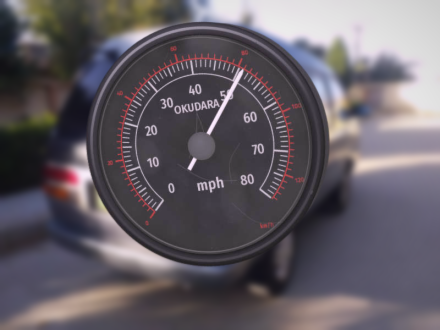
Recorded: {"value": 51, "unit": "mph"}
